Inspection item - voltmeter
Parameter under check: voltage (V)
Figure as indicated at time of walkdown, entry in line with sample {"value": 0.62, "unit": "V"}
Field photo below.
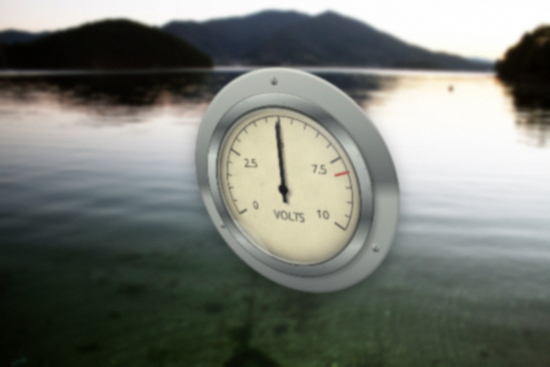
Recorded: {"value": 5, "unit": "V"}
